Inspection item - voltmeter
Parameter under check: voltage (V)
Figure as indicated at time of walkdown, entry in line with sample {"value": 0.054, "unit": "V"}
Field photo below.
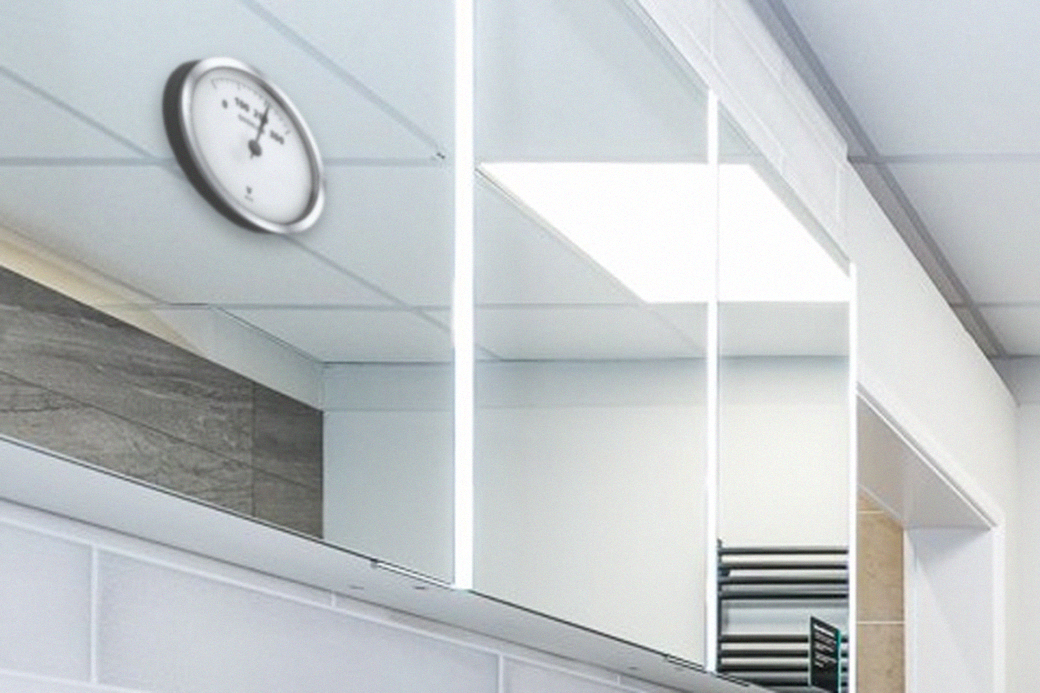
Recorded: {"value": 200, "unit": "V"}
